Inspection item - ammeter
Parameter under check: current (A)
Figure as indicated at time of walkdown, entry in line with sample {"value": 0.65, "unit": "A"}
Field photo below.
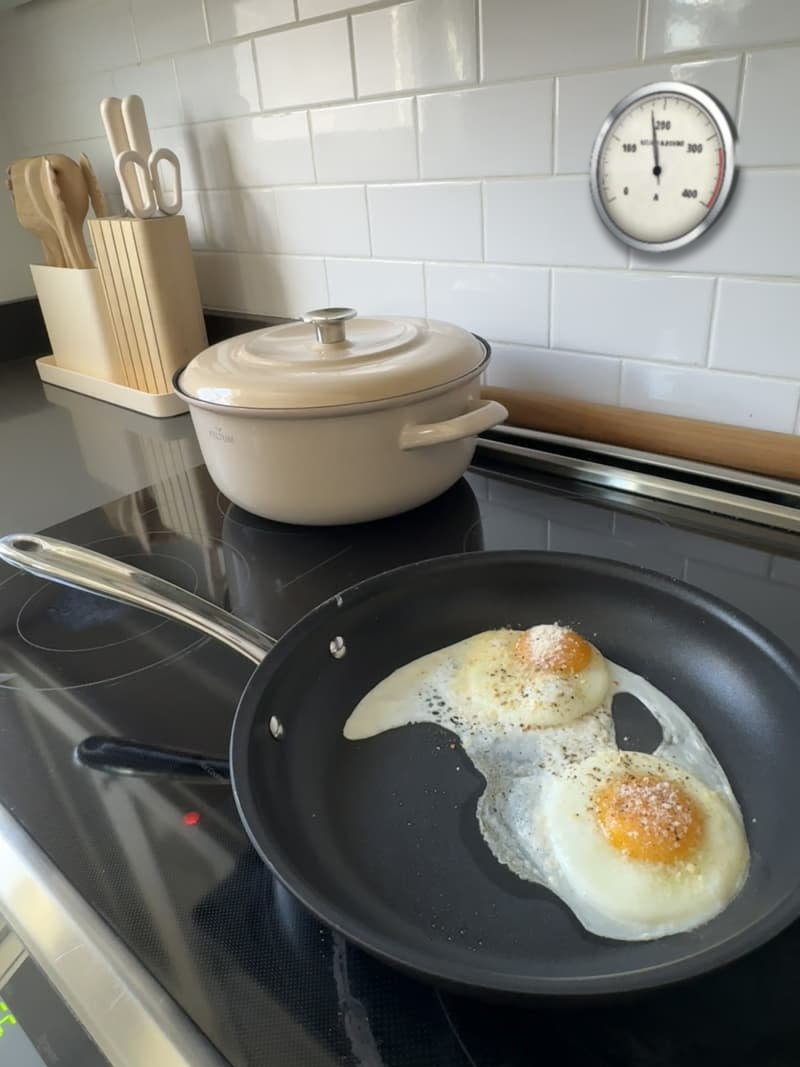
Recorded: {"value": 180, "unit": "A"}
